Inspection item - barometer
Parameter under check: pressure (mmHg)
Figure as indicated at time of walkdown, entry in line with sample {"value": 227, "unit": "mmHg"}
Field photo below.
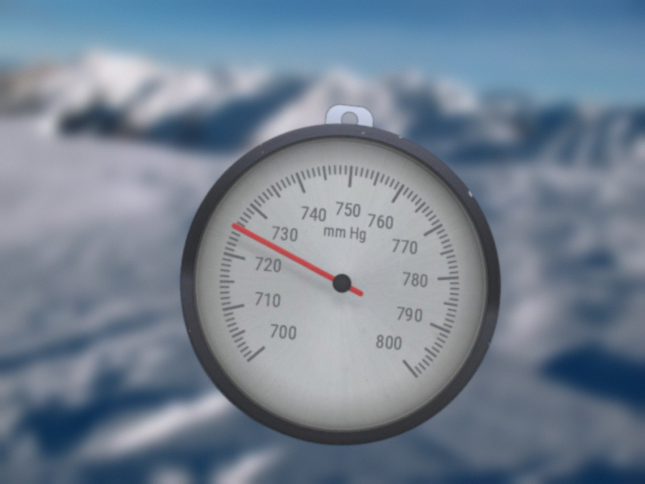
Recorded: {"value": 725, "unit": "mmHg"}
